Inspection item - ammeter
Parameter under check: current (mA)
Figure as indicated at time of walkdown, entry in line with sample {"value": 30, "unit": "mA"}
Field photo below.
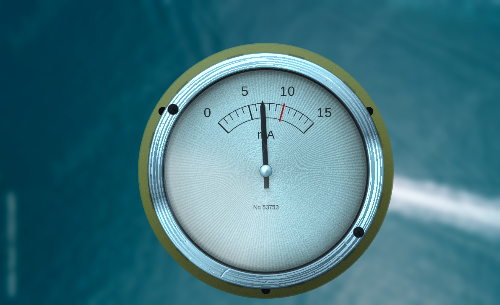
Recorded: {"value": 7, "unit": "mA"}
